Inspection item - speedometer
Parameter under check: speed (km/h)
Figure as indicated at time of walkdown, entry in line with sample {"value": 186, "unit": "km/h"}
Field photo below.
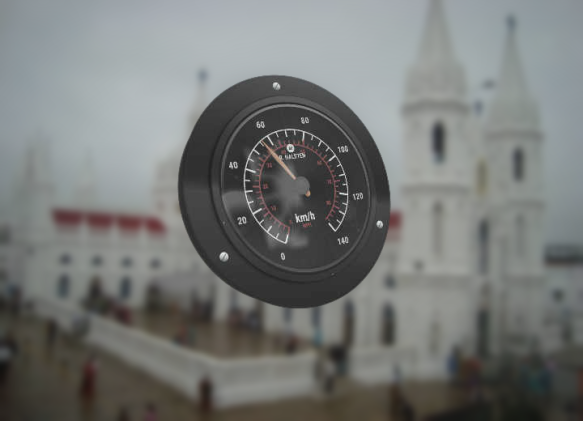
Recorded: {"value": 55, "unit": "km/h"}
